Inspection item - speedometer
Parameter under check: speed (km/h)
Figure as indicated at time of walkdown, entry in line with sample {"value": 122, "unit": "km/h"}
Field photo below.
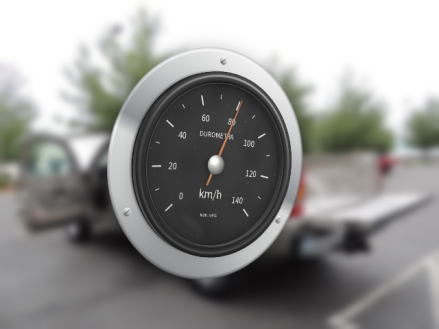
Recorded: {"value": 80, "unit": "km/h"}
